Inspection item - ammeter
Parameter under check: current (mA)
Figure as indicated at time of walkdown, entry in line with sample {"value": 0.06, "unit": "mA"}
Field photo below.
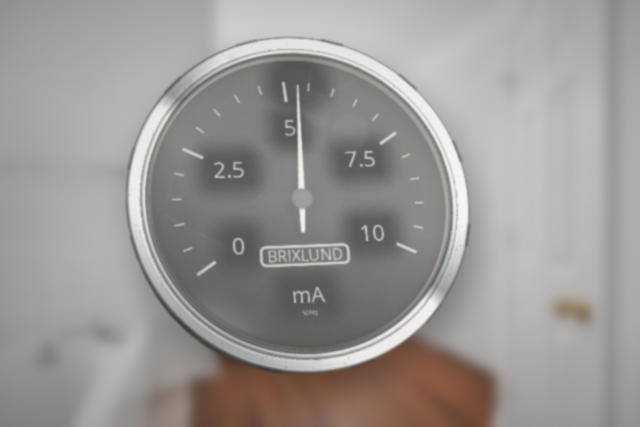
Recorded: {"value": 5.25, "unit": "mA"}
